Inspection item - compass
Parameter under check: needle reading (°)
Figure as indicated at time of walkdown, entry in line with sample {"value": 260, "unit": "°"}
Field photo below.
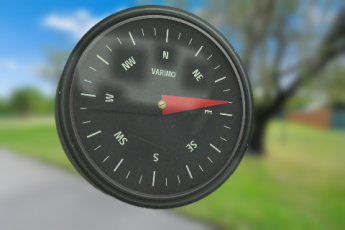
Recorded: {"value": 80, "unit": "°"}
